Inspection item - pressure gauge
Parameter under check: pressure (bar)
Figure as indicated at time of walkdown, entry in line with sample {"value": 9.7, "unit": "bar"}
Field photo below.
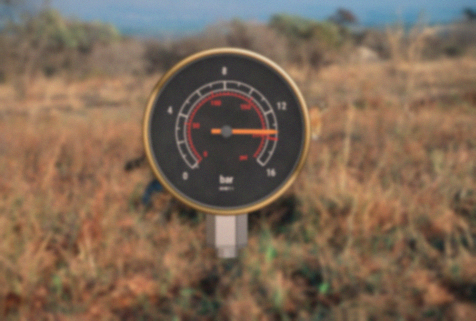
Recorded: {"value": 13.5, "unit": "bar"}
